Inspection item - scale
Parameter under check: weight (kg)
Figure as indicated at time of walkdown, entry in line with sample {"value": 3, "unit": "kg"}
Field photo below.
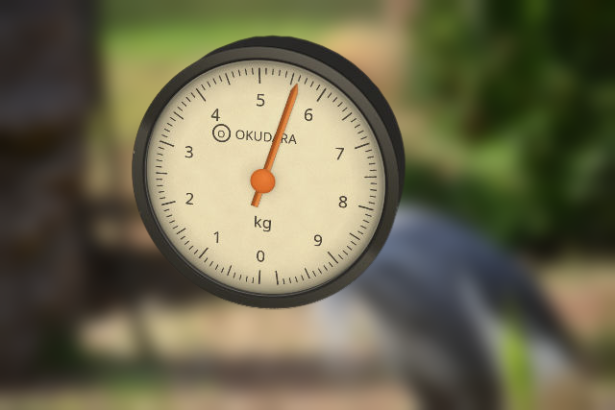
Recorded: {"value": 5.6, "unit": "kg"}
